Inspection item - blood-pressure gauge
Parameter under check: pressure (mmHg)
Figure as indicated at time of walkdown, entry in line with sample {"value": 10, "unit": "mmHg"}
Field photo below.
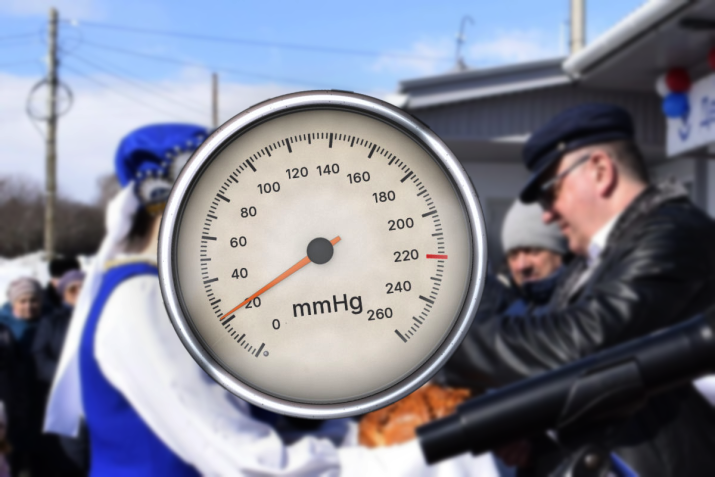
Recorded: {"value": 22, "unit": "mmHg"}
